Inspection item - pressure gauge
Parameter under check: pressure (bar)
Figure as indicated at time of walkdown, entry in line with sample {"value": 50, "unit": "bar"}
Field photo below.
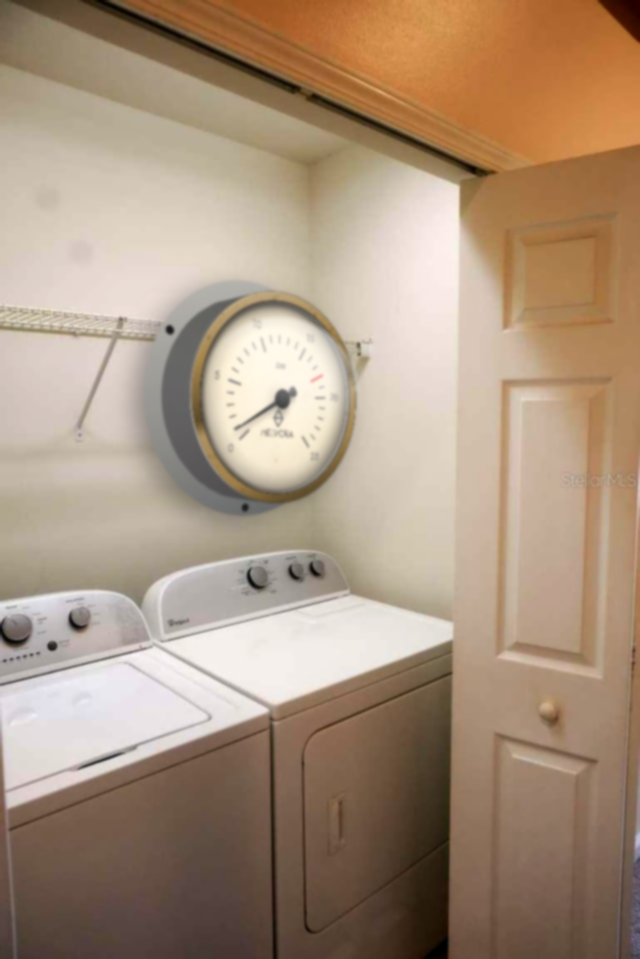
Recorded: {"value": 1, "unit": "bar"}
